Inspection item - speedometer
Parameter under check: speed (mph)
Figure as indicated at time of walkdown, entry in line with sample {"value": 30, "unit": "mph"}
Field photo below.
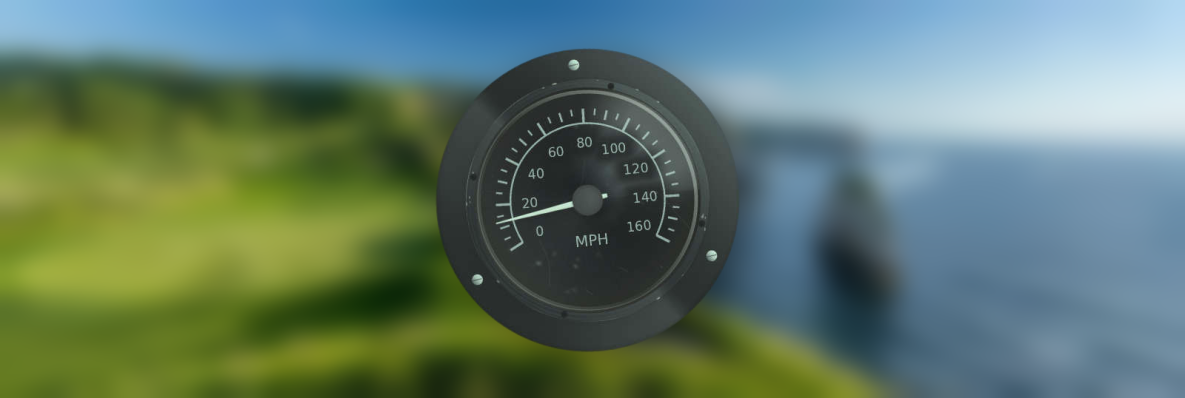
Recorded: {"value": 12.5, "unit": "mph"}
